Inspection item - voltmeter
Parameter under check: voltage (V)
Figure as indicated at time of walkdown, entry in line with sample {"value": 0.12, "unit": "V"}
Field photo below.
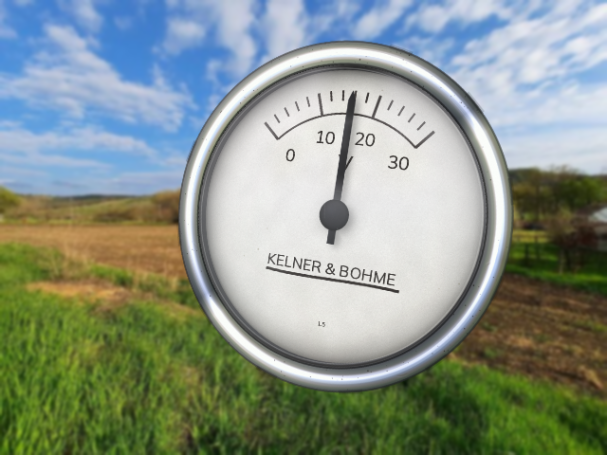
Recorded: {"value": 16, "unit": "V"}
